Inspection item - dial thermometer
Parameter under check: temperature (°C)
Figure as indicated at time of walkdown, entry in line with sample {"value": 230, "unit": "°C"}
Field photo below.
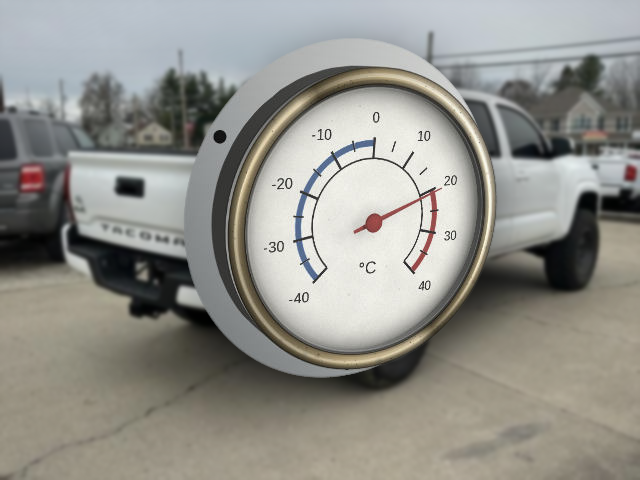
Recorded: {"value": 20, "unit": "°C"}
